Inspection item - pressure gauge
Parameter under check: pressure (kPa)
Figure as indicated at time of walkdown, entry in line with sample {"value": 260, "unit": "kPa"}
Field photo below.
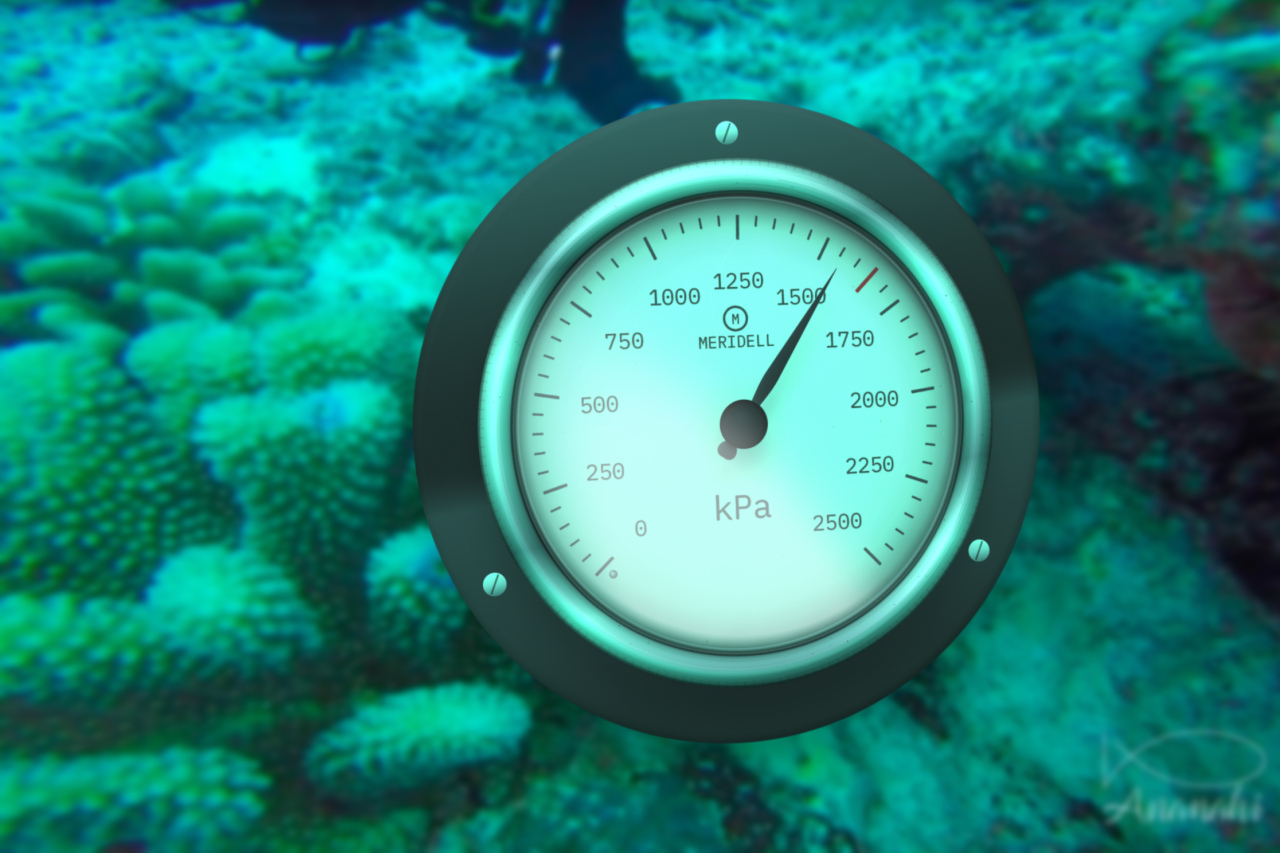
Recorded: {"value": 1550, "unit": "kPa"}
